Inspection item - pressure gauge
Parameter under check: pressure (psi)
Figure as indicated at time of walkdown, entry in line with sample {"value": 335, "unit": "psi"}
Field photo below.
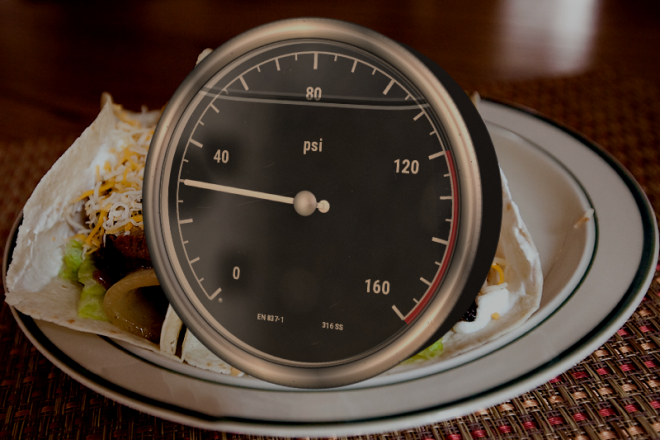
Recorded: {"value": 30, "unit": "psi"}
